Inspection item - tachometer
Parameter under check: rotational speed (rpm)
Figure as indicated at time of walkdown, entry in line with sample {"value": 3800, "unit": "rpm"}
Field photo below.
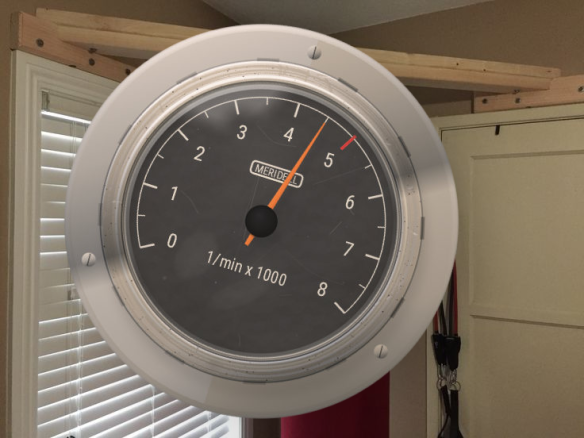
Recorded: {"value": 4500, "unit": "rpm"}
